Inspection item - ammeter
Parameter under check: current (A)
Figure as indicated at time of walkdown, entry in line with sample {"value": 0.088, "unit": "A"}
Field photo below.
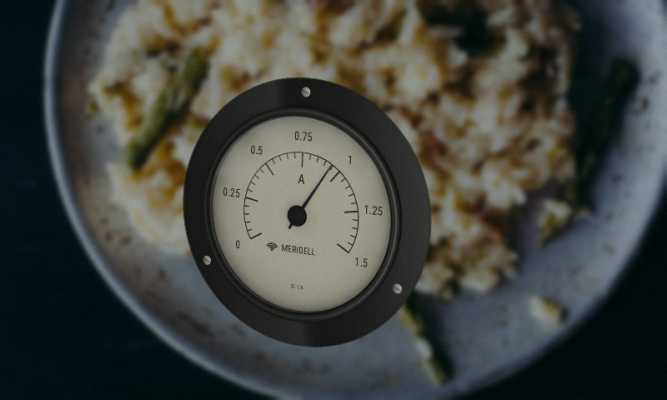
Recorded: {"value": 0.95, "unit": "A"}
